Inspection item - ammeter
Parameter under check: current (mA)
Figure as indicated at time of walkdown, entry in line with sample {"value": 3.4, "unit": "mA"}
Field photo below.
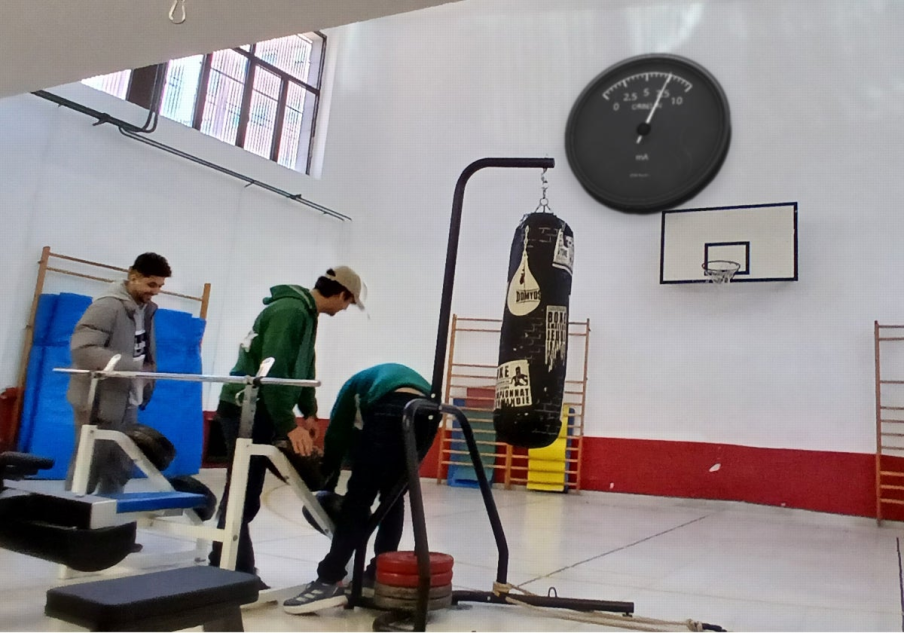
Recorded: {"value": 7.5, "unit": "mA"}
